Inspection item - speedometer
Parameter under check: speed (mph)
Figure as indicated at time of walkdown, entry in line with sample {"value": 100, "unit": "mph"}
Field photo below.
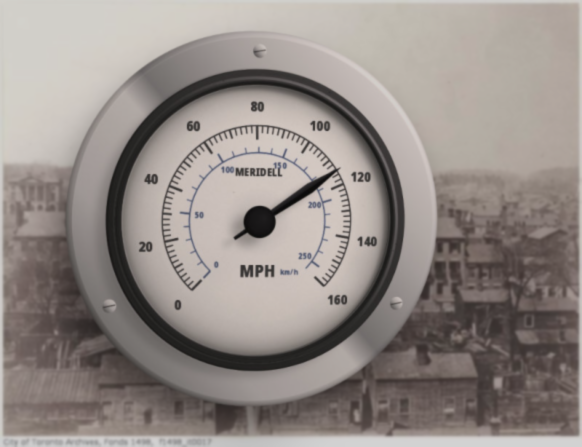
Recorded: {"value": 114, "unit": "mph"}
